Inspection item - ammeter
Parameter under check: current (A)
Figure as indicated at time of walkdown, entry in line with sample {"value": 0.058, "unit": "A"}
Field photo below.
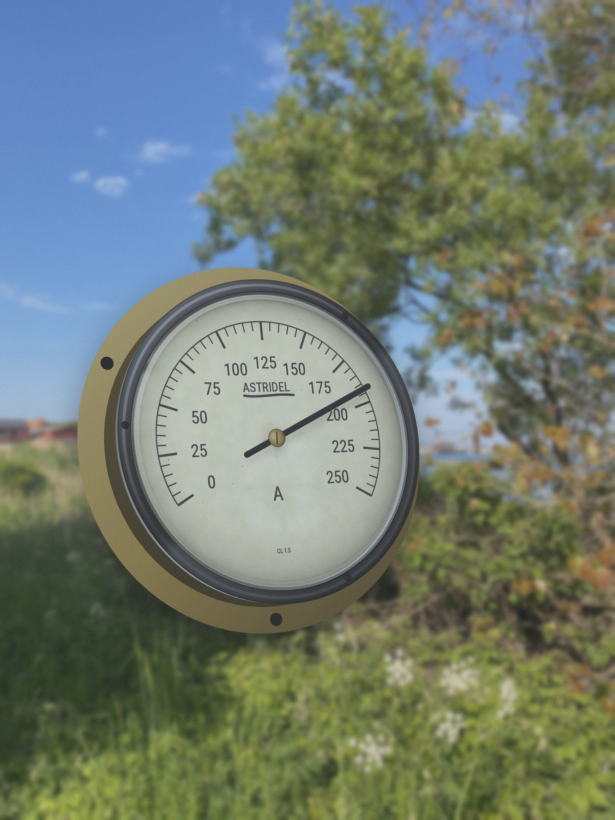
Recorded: {"value": 192.5, "unit": "A"}
